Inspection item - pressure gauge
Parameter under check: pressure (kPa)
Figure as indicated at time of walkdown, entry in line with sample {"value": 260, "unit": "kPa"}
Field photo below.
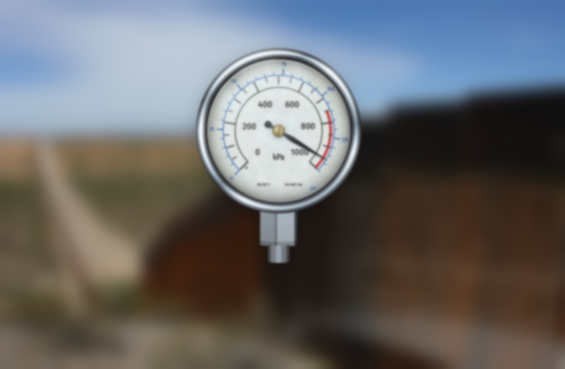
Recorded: {"value": 950, "unit": "kPa"}
